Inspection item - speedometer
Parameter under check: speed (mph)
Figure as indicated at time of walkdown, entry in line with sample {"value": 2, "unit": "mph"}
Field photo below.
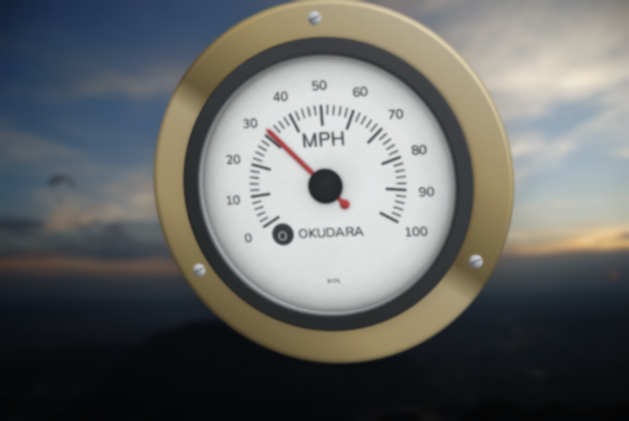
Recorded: {"value": 32, "unit": "mph"}
